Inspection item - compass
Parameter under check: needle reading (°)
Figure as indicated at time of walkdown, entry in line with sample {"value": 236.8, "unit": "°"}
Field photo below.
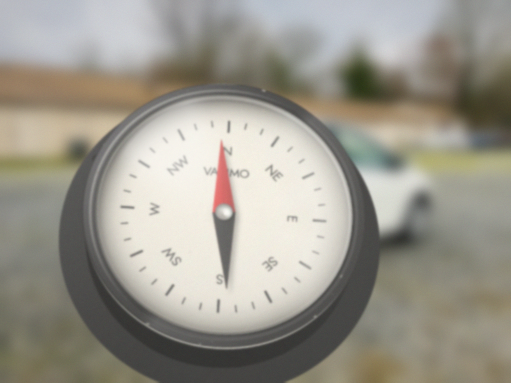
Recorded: {"value": 355, "unit": "°"}
